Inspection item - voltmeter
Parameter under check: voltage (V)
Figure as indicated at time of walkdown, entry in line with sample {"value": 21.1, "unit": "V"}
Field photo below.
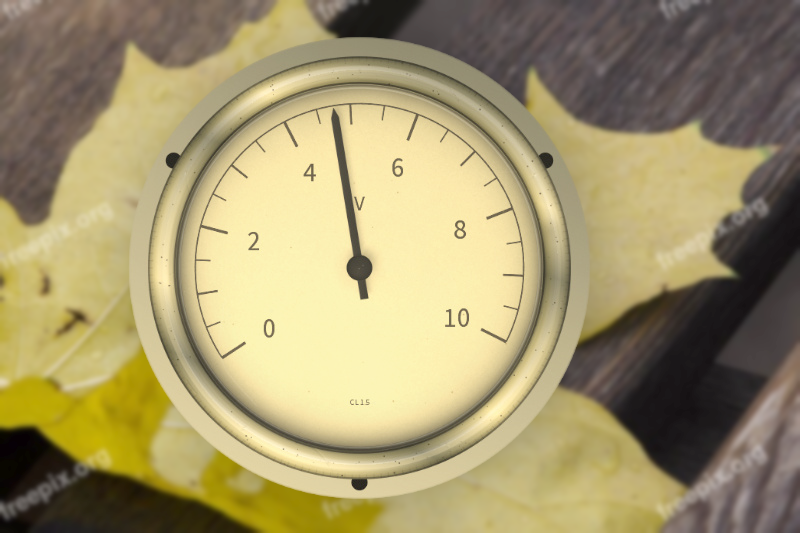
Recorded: {"value": 4.75, "unit": "V"}
